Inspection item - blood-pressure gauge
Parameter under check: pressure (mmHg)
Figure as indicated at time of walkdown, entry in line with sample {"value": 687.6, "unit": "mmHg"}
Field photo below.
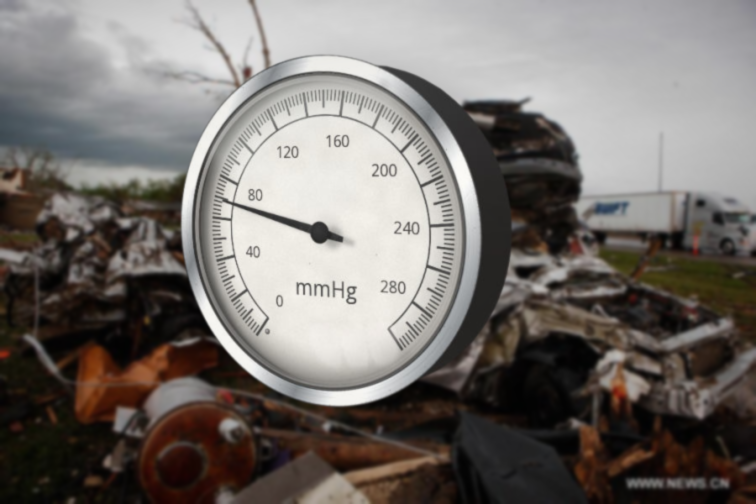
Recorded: {"value": 70, "unit": "mmHg"}
